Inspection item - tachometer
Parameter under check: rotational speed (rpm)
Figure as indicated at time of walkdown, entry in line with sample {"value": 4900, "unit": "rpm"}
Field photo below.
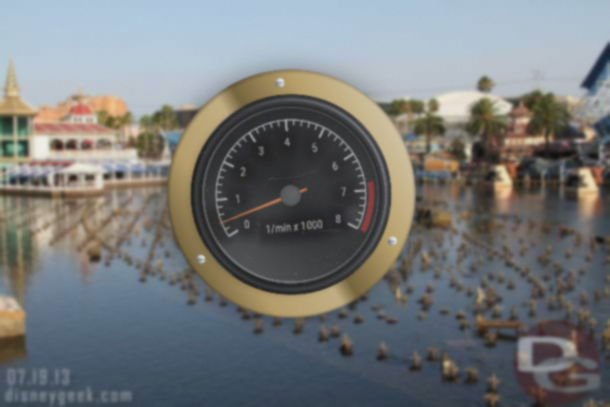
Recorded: {"value": 400, "unit": "rpm"}
